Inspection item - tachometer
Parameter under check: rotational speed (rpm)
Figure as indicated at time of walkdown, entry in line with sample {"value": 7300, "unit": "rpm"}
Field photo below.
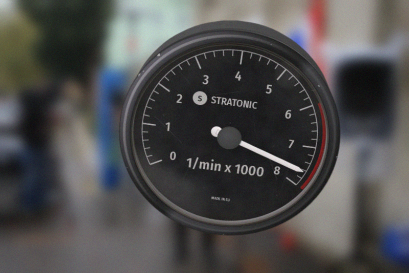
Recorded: {"value": 7600, "unit": "rpm"}
